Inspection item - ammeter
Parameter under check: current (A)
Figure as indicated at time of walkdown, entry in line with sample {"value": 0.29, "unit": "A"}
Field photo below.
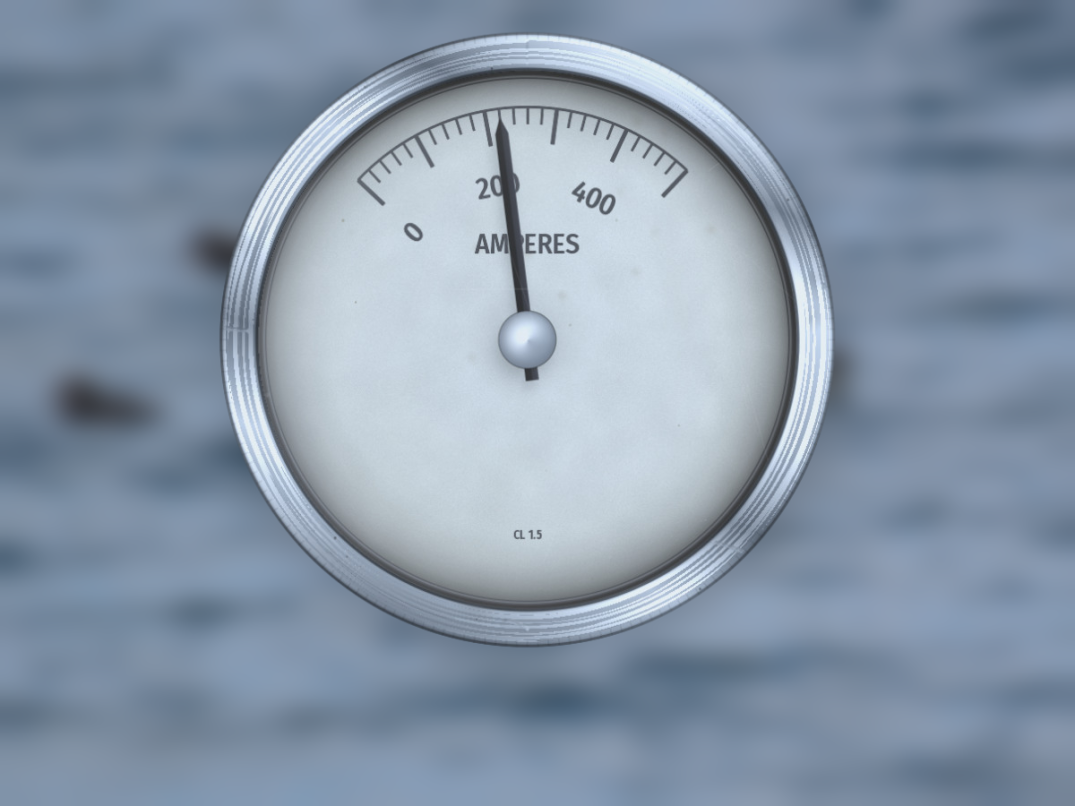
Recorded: {"value": 220, "unit": "A"}
